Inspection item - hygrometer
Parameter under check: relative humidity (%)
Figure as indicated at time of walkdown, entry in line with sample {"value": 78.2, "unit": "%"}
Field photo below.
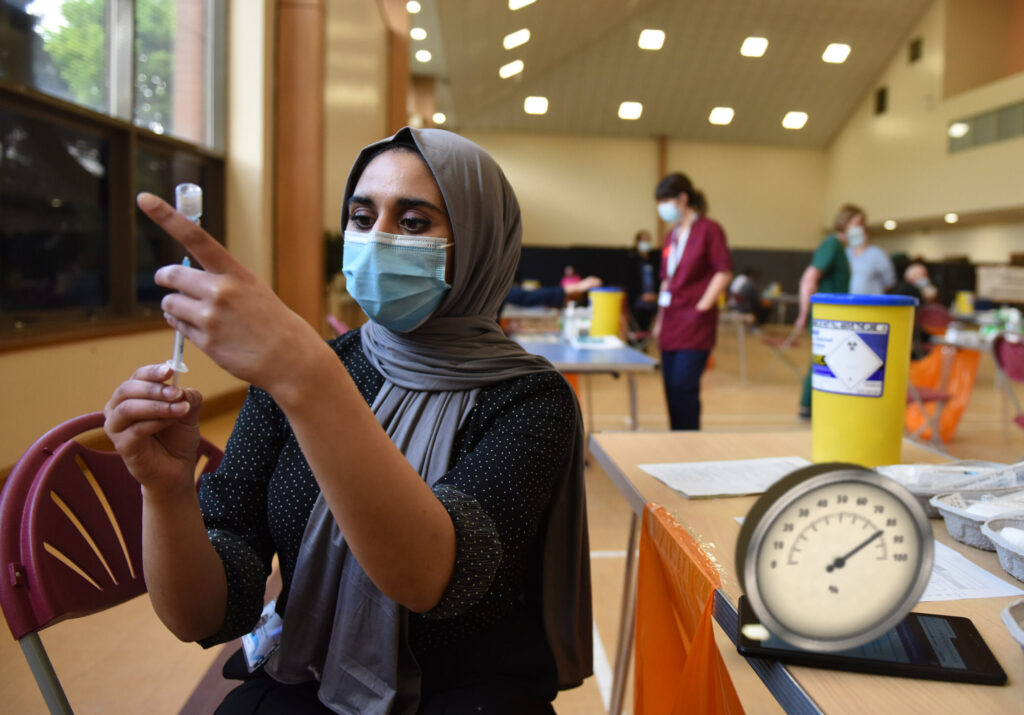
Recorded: {"value": 80, "unit": "%"}
